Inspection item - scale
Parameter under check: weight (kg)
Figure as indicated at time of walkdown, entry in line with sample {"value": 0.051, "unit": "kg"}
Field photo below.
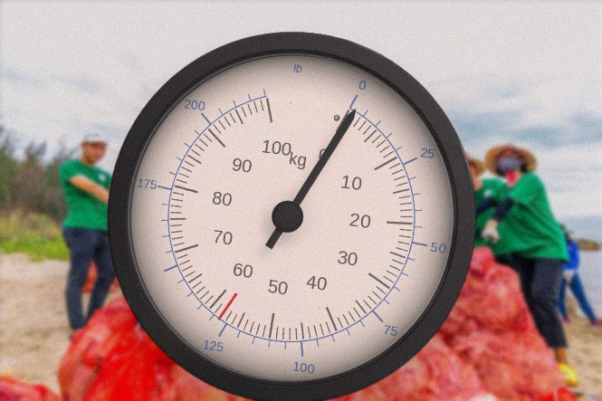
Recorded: {"value": 1, "unit": "kg"}
